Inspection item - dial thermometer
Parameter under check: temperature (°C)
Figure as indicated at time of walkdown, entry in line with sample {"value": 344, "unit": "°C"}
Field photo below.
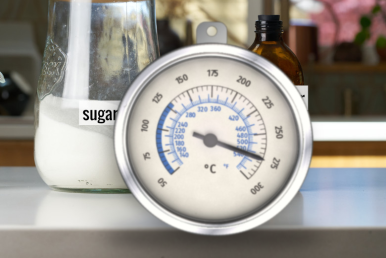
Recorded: {"value": 275, "unit": "°C"}
